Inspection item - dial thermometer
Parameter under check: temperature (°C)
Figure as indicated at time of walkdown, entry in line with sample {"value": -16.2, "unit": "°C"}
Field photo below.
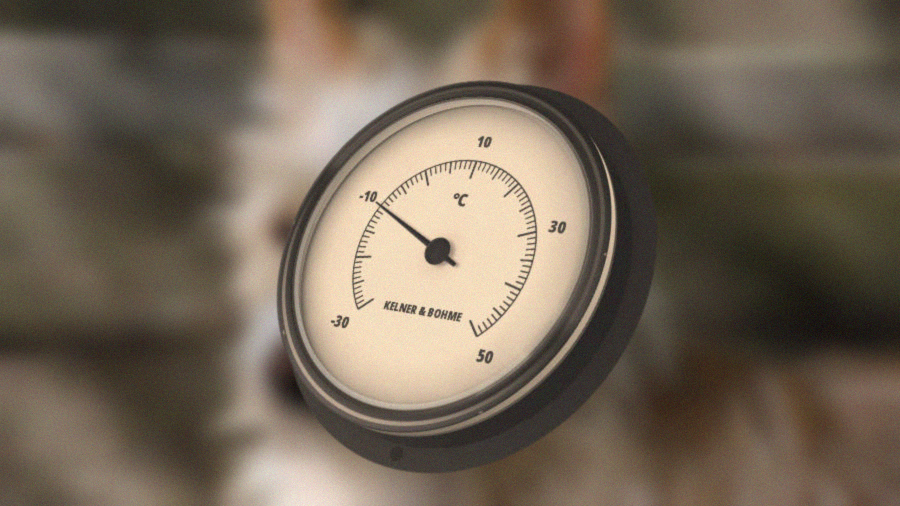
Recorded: {"value": -10, "unit": "°C"}
